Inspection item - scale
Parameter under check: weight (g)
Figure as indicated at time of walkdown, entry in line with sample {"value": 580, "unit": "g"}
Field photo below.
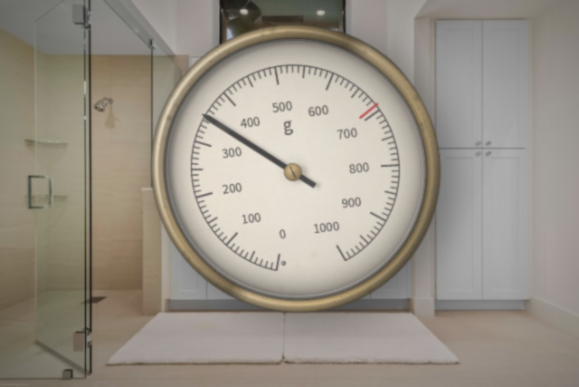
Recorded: {"value": 350, "unit": "g"}
